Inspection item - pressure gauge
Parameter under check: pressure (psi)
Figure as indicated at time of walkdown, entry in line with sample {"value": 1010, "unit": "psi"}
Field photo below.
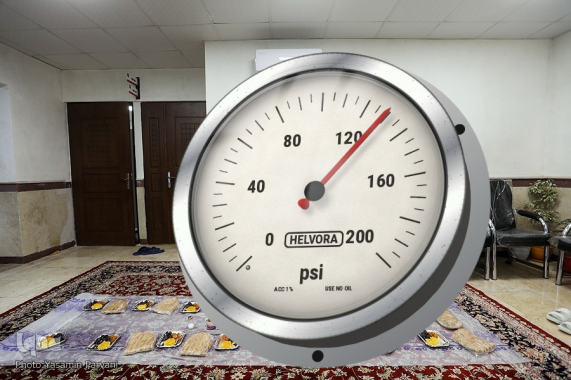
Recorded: {"value": 130, "unit": "psi"}
